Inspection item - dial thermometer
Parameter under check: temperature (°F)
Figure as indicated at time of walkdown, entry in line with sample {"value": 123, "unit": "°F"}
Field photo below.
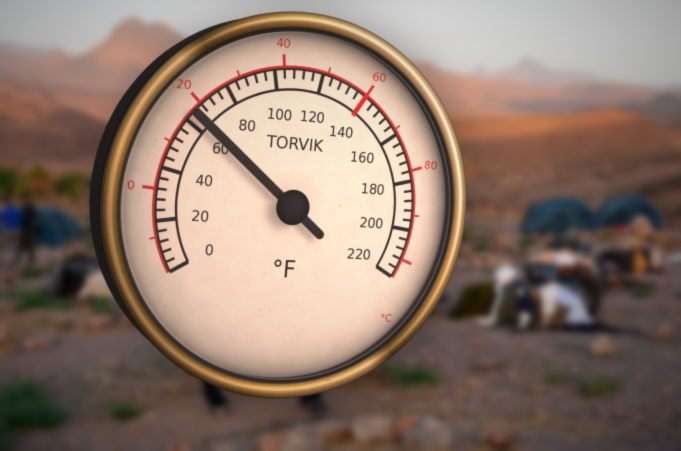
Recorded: {"value": 64, "unit": "°F"}
